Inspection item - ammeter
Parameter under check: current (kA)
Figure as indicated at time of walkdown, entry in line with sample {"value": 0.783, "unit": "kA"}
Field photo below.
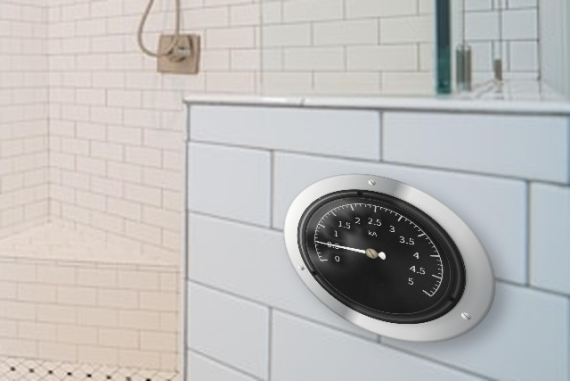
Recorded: {"value": 0.5, "unit": "kA"}
